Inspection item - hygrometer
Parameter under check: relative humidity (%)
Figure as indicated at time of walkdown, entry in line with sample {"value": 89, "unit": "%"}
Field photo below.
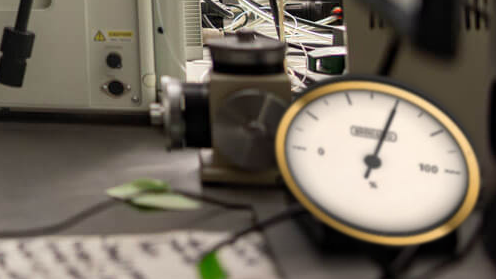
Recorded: {"value": 60, "unit": "%"}
